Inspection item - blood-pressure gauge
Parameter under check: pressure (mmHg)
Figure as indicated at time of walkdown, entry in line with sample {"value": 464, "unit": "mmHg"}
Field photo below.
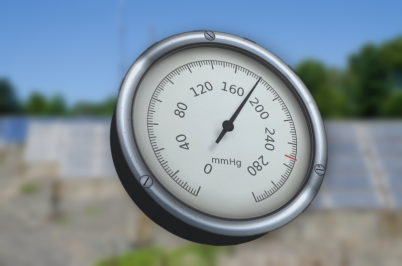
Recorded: {"value": 180, "unit": "mmHg"}
